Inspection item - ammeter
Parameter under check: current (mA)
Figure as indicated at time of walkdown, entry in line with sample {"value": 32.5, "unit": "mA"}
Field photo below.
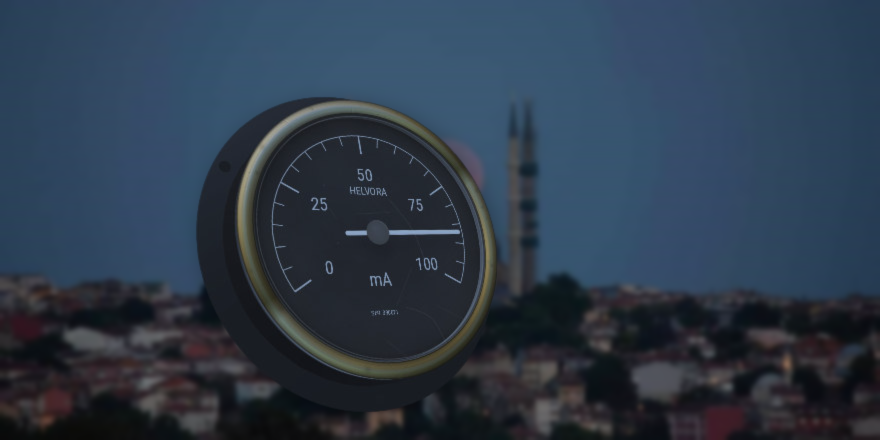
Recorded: {"value": 87.5, "unit": "mA"}
